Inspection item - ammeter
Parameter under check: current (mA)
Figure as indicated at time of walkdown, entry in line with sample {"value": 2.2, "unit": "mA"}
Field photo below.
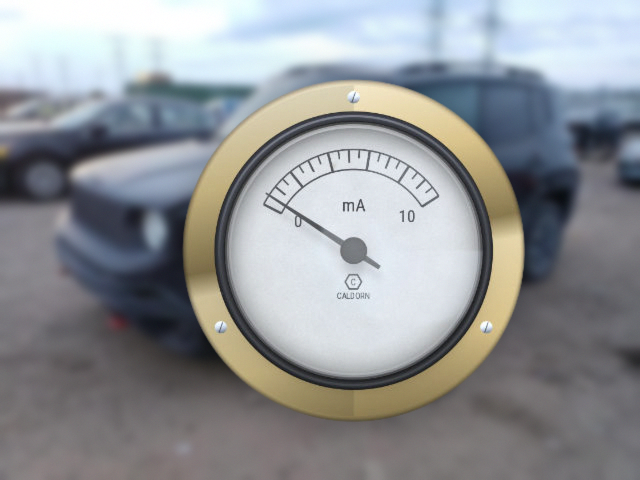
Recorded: {"value": 0.5, "unit": "mA"}
